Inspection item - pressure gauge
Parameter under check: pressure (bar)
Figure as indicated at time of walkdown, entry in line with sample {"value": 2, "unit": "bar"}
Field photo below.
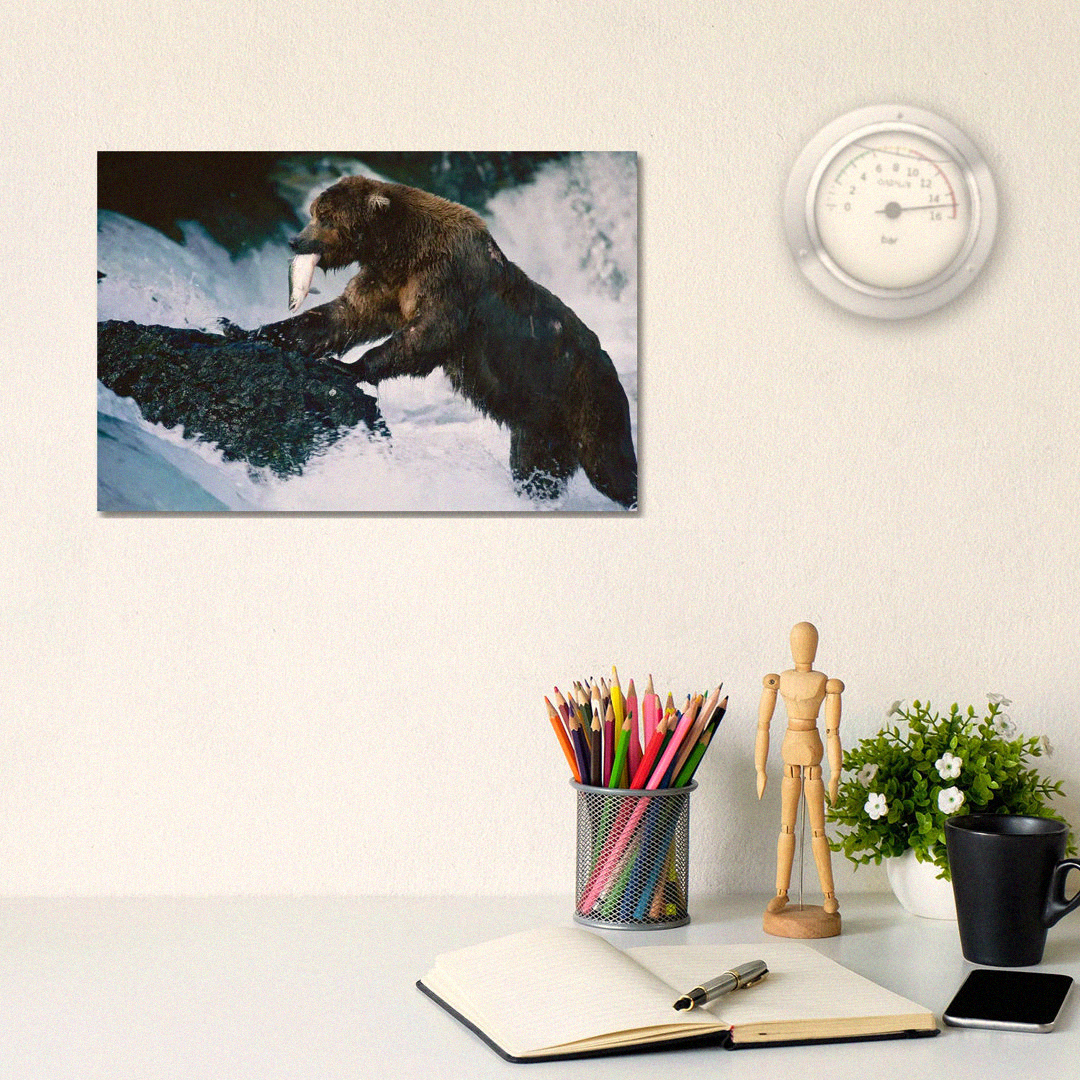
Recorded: {"value": 15, "unit": "bar"}
